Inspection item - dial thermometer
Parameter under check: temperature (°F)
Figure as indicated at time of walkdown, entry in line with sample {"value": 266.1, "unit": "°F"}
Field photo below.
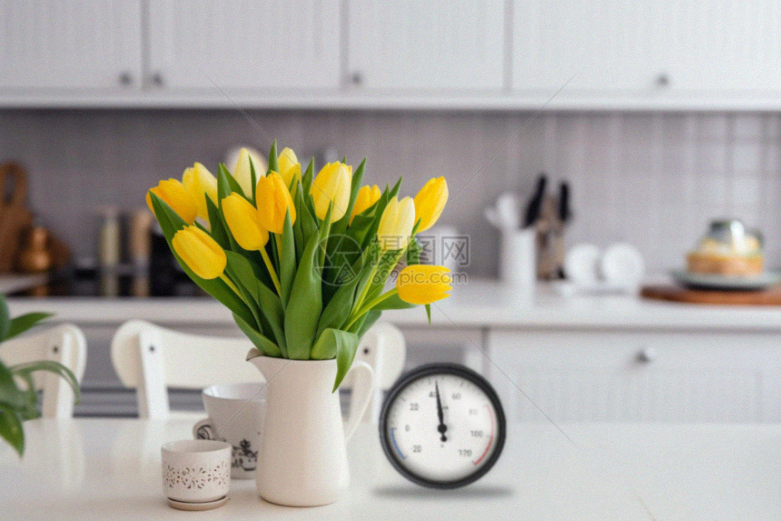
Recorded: {"value": 44, "unit": "°F"}
